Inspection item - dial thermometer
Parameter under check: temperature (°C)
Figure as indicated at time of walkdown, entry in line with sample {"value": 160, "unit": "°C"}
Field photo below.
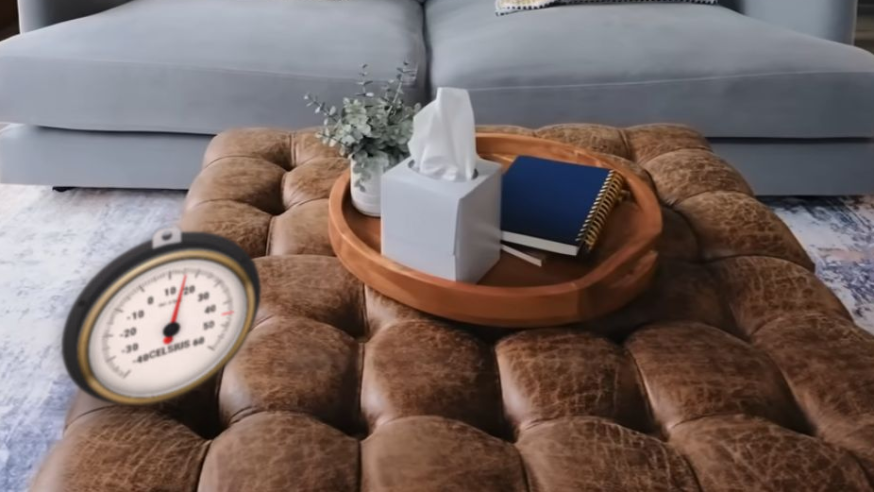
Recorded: {"value": 15, "unit": "°C"}
